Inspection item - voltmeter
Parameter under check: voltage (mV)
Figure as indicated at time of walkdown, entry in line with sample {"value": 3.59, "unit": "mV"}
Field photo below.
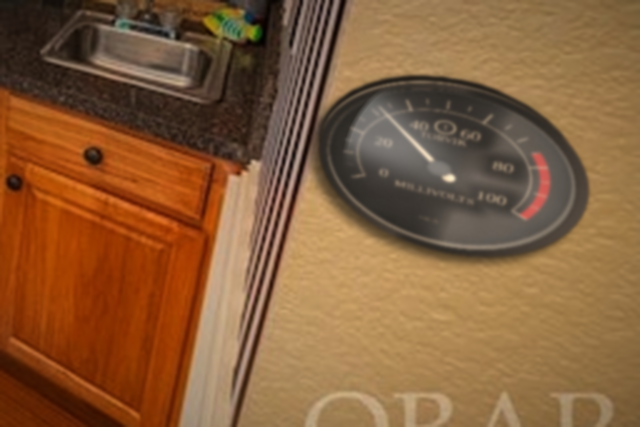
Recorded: {"value": 32.5, "unit": "mV"}
